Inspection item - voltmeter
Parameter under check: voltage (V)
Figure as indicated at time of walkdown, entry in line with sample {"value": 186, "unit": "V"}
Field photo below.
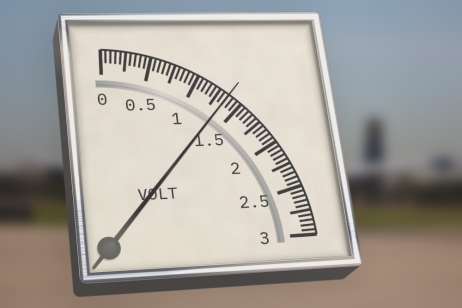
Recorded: {"value": 1.35, "unit": "V"}
